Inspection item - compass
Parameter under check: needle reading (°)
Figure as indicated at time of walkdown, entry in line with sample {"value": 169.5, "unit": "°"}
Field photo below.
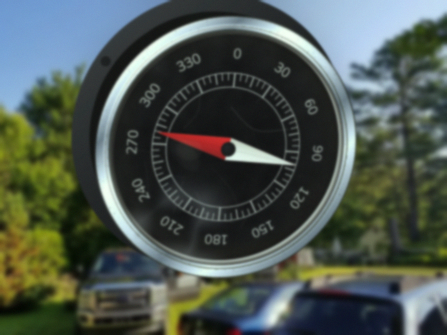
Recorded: {"value": 280, "unit": "°"}
